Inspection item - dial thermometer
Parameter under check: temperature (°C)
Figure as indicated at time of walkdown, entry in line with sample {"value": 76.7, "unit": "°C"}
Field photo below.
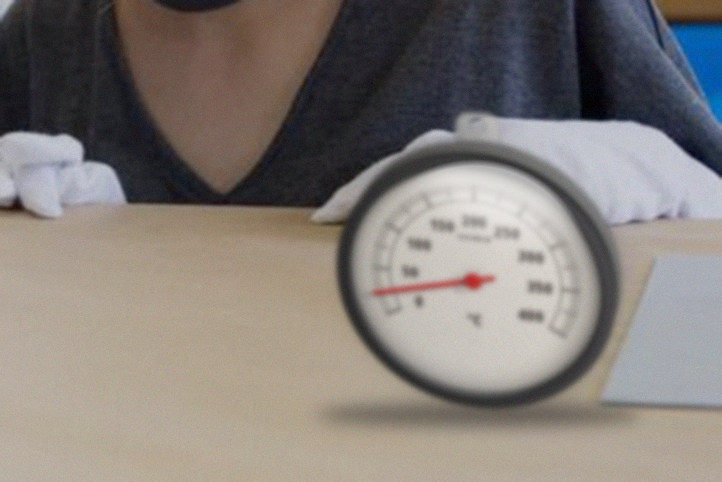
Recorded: {"value": 25, "unit": "°C"}
